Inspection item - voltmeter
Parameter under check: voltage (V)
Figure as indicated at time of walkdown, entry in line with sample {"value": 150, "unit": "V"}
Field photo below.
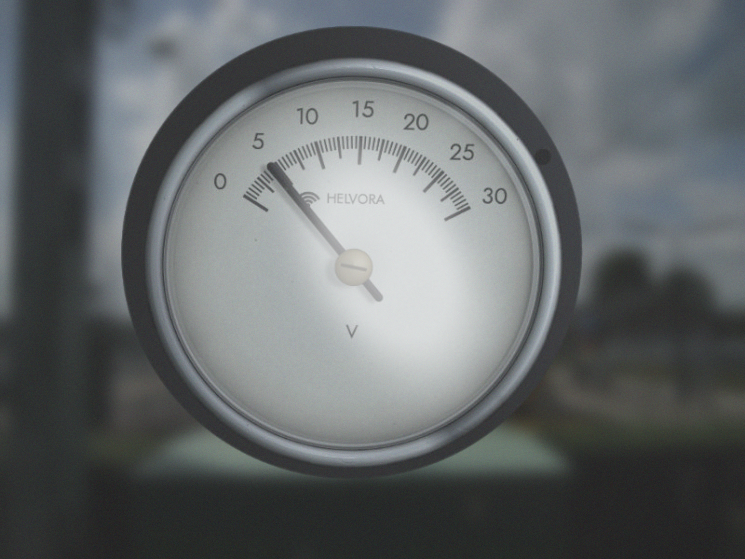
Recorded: {"value": 4.5, "unit": "V"}
